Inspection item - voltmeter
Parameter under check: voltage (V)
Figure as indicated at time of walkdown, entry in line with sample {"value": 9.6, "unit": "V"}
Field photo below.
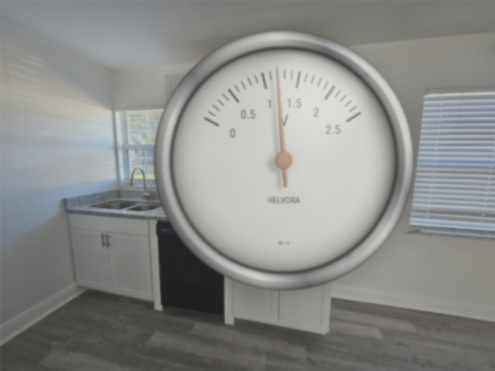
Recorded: {"value": 1.2, "unit": "V"}
